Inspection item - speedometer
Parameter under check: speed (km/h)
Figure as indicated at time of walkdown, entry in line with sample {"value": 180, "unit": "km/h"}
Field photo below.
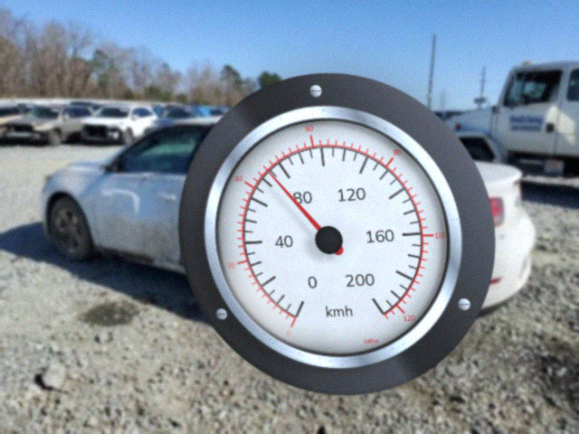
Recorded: {"value": 75, "unit": "km/h"}
